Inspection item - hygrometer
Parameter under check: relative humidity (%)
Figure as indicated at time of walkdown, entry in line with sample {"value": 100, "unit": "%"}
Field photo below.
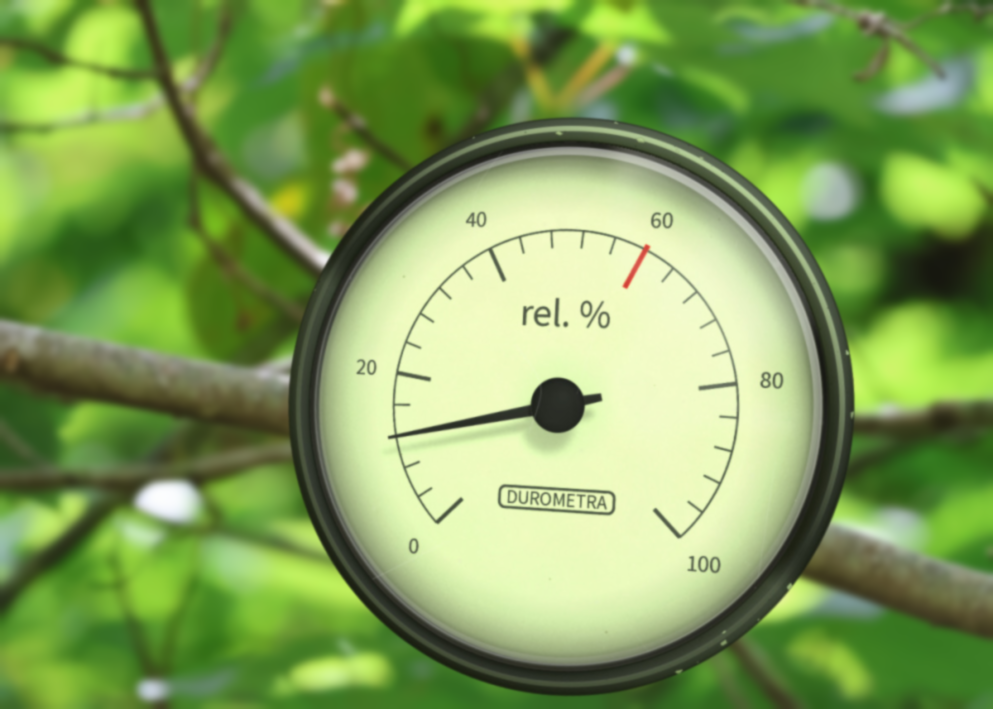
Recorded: {"value": 12, "unit": "%"}
